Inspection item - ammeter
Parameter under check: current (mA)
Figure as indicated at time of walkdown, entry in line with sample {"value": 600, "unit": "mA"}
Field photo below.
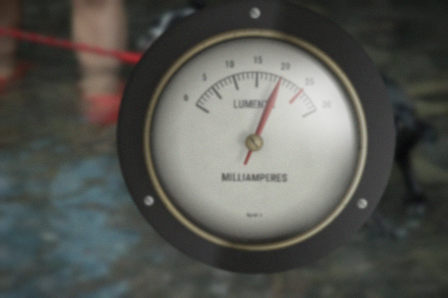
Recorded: {"value": 20, "unit": "mA"}
